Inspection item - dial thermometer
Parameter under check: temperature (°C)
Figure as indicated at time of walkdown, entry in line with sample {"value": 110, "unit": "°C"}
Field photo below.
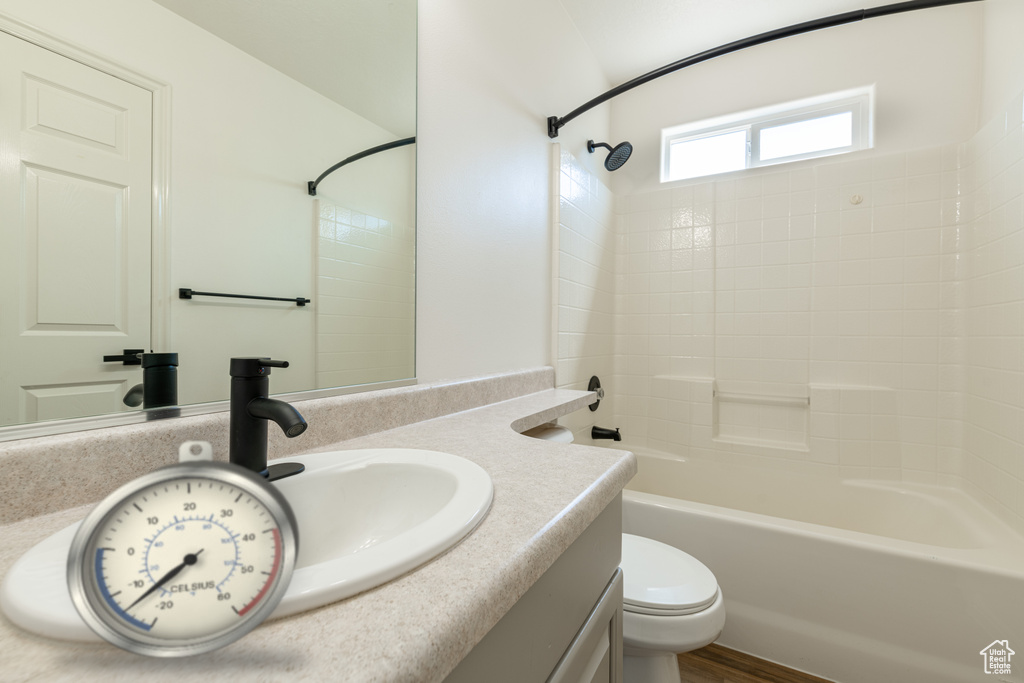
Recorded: {"value": -14, "unit": "°C"}
